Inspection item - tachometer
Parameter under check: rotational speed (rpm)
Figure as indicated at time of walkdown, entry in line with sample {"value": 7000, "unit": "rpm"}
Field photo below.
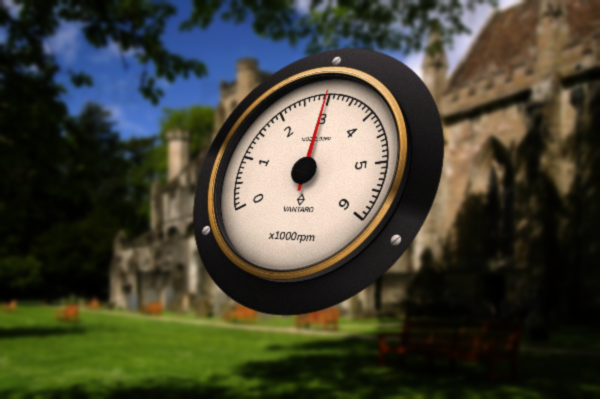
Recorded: {"value": 3000, "unit": "rpm"}
